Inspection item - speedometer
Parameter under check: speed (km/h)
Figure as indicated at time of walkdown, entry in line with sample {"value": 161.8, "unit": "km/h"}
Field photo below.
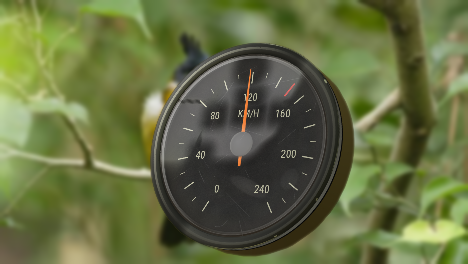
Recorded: {"value": 120, "unit": "km/h"}
